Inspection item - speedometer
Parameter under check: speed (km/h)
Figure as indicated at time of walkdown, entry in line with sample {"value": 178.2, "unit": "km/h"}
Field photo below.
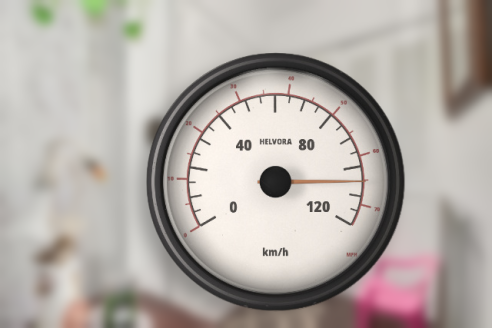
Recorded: {"value": 105, "unit": "km/h"}
